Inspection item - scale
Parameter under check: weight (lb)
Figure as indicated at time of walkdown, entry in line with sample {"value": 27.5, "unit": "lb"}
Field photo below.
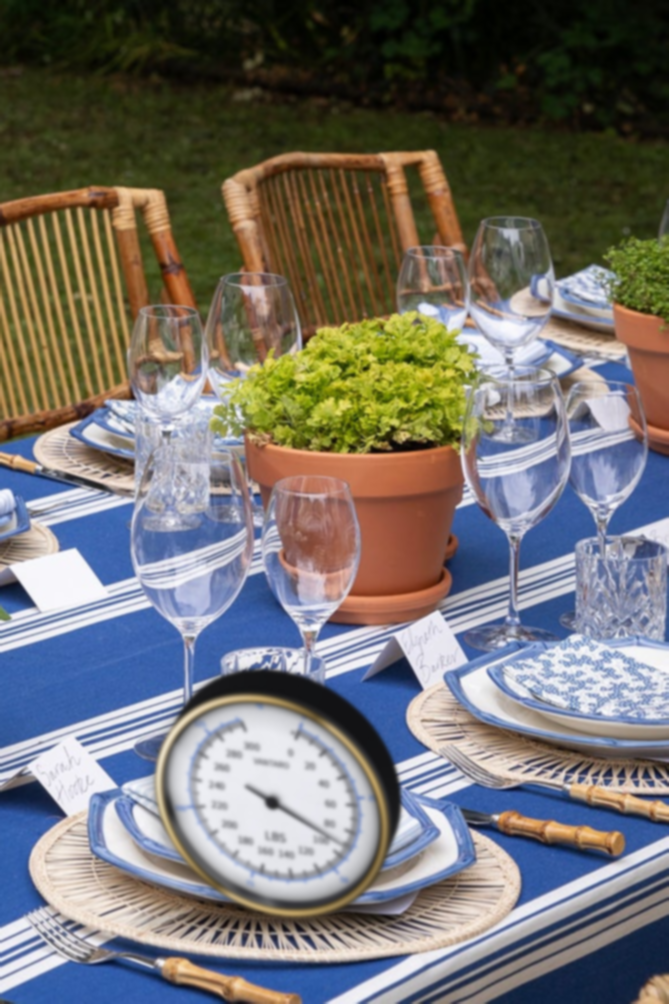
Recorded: {"value": 90, "unit": "lb"}
